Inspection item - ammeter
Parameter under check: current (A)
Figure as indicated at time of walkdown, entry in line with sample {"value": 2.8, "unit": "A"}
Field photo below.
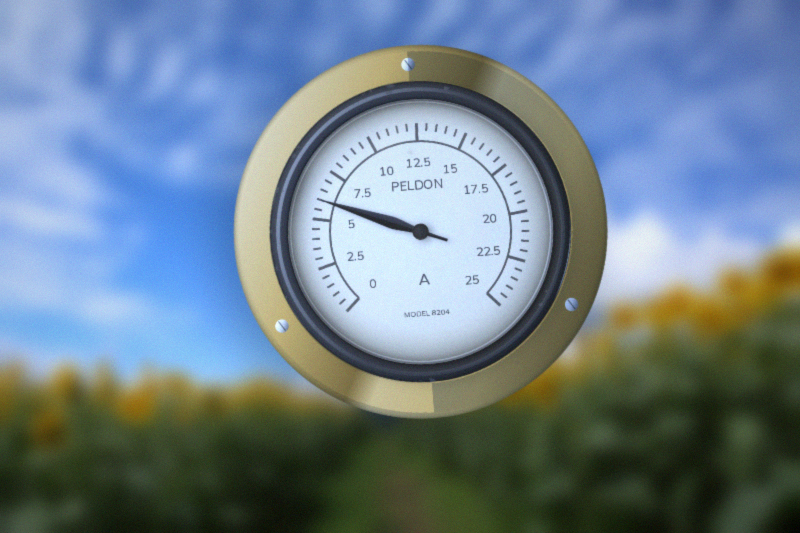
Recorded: {"value": 6, "unit": "A"}
